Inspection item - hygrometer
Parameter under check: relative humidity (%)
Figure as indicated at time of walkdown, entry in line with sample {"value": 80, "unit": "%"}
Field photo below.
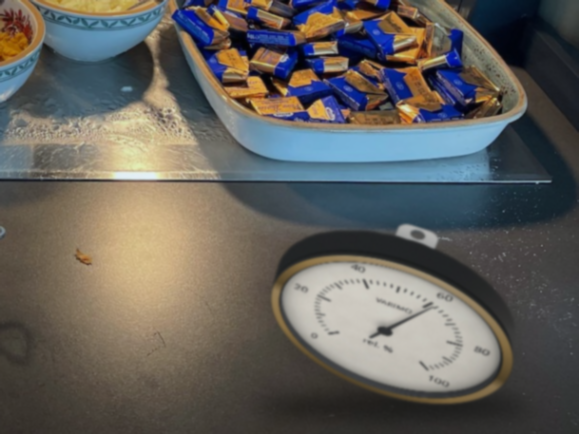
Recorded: {"value": 60, "unit": "%"}
